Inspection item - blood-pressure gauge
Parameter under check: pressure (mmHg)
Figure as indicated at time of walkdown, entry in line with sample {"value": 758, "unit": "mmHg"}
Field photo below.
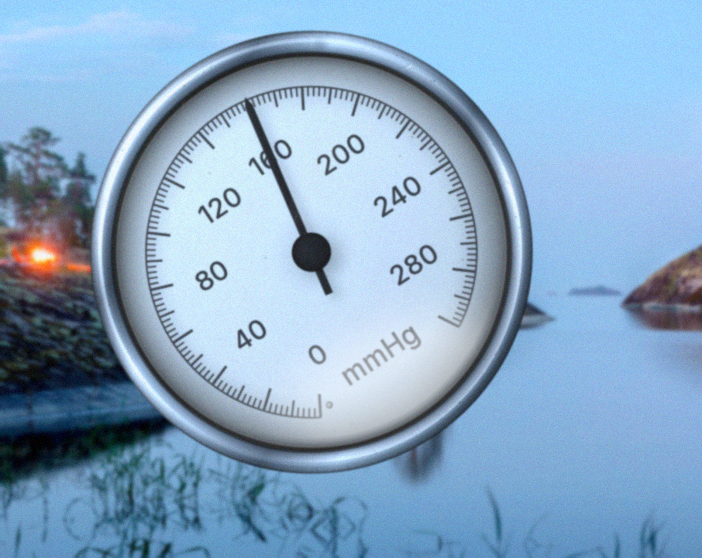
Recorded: {"value": 160, "unit": "mmHg"}
